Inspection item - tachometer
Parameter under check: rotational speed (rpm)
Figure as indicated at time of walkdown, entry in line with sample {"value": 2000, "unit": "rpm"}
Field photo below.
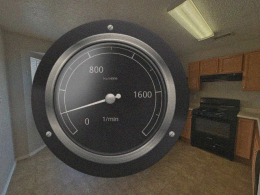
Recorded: {"value": 200, "unit": "rpm"}
